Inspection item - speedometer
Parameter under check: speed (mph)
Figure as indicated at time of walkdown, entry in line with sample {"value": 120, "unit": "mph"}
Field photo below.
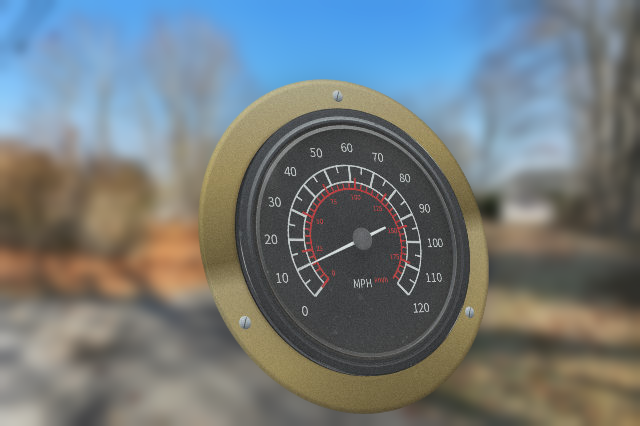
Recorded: {"value": 10, "unit": "mph"}
